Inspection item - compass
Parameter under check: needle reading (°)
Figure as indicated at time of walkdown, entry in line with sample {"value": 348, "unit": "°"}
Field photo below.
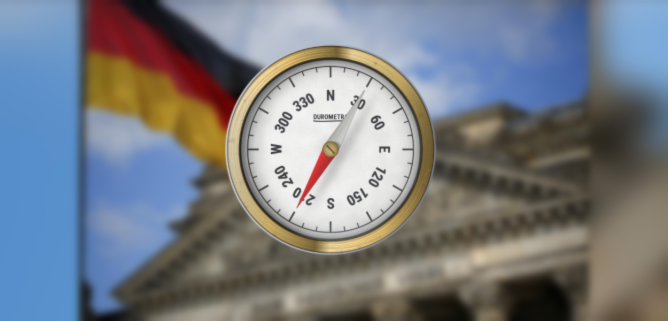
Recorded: {"value": 210, "unit": "°"}
